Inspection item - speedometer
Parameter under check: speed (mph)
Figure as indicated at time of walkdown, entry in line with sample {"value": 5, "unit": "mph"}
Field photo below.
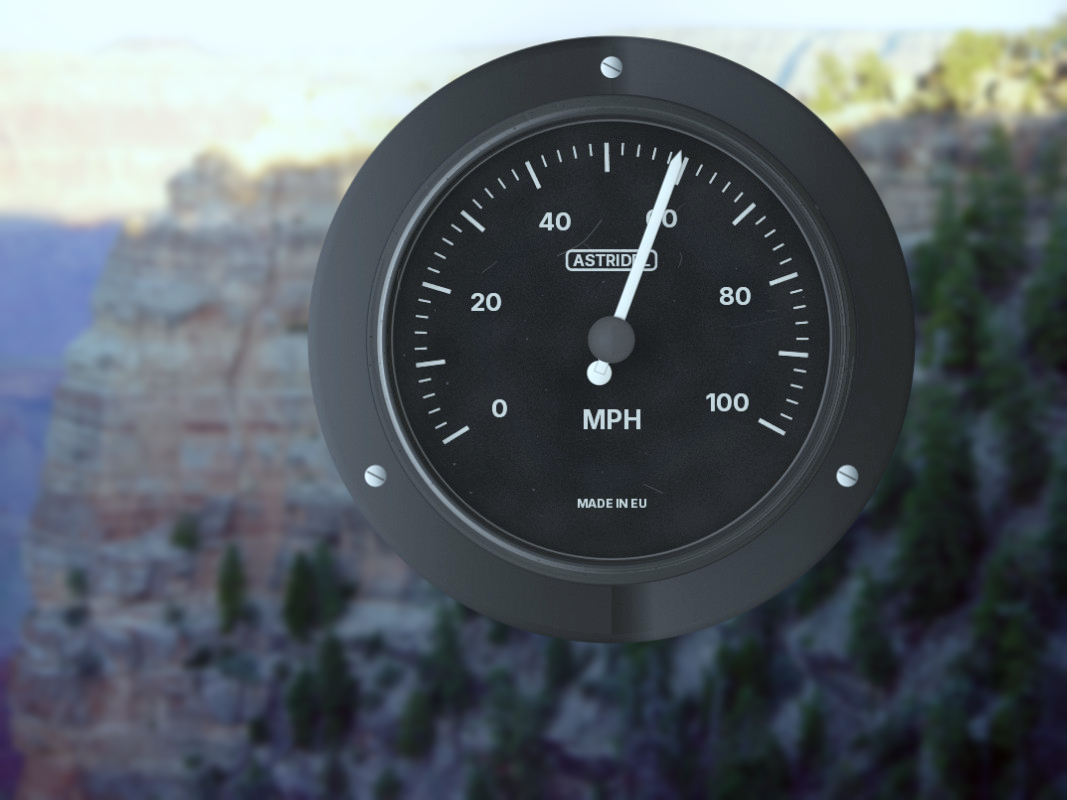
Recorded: {"value": 59, "unit": "mph"}
